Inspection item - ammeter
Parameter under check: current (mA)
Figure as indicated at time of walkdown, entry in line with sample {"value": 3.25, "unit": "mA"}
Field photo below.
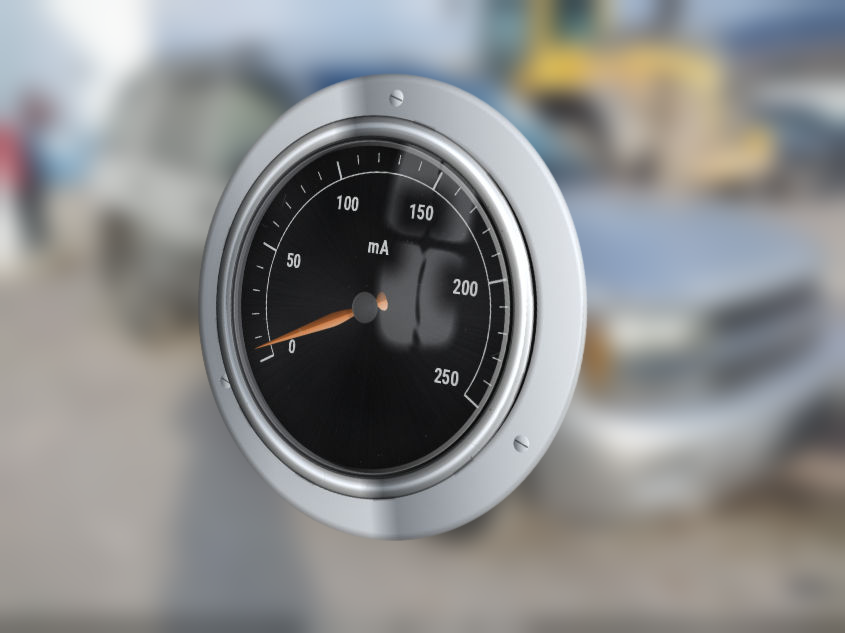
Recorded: {"value": 5, "unit": "mA"}
